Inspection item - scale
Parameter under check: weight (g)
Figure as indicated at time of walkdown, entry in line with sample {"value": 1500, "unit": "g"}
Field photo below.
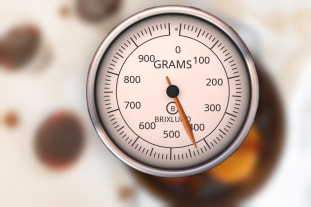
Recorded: {"value": 430, "unit": "g"}
